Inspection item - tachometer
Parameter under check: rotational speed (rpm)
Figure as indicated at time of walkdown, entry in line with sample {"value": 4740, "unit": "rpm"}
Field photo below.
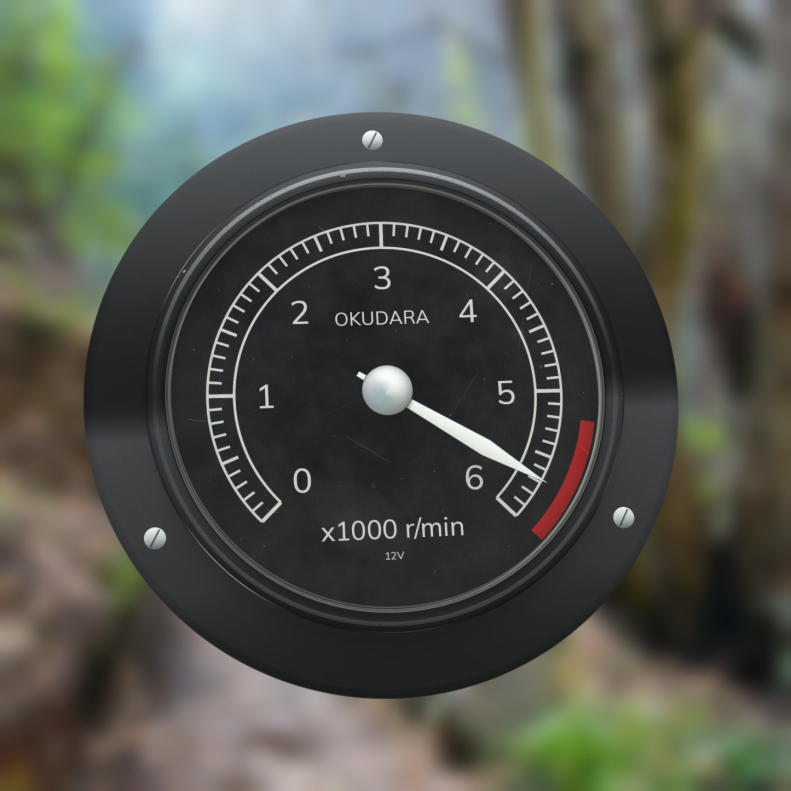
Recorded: {"value": 5700, "unit": "rpm"}
